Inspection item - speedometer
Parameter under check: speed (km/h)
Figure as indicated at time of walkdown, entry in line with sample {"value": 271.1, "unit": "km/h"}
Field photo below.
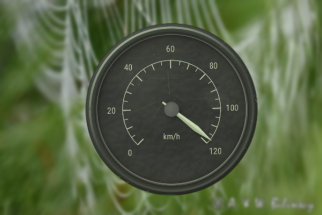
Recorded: {"value": 117.5, "unit": "km/h"}
